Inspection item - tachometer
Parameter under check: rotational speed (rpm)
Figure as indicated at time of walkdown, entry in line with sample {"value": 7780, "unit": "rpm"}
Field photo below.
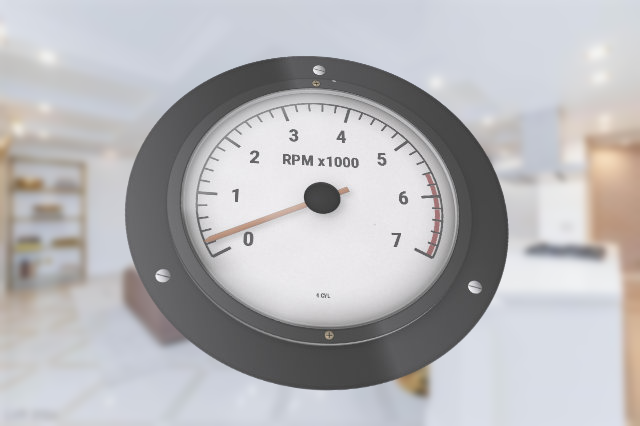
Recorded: {"value": 200, "unit": "rpm"}
